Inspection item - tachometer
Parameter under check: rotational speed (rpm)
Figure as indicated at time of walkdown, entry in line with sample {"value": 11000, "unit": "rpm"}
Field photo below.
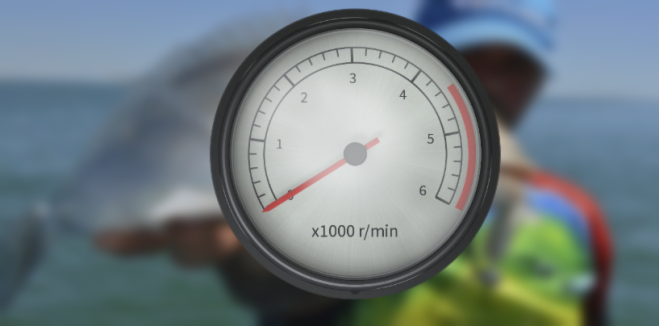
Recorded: {"value": 0, "unit": "rpm"}
